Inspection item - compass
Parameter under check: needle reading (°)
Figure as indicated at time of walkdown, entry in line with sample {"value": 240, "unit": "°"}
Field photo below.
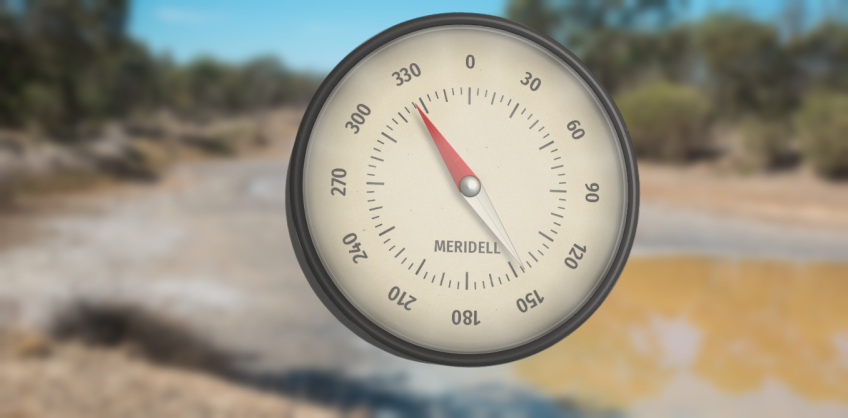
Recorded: {"value": 325, "unit": "°"}
